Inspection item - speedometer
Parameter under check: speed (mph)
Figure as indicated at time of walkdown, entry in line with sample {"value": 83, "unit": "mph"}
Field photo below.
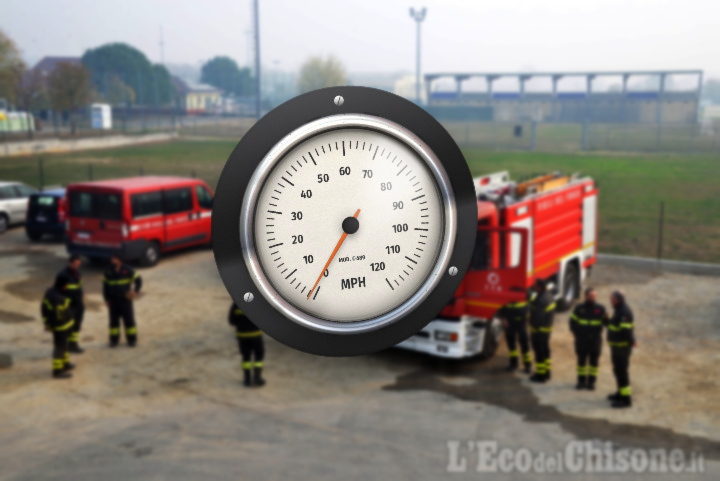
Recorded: {"value": 2, "unit": "mph"}
